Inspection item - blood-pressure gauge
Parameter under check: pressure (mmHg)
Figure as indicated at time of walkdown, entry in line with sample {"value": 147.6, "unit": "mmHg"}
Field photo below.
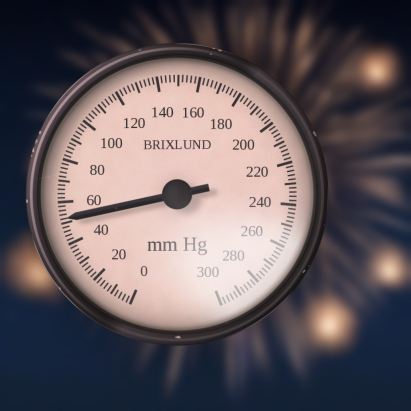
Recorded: {"value": 52, "unit": "mmHg"}
